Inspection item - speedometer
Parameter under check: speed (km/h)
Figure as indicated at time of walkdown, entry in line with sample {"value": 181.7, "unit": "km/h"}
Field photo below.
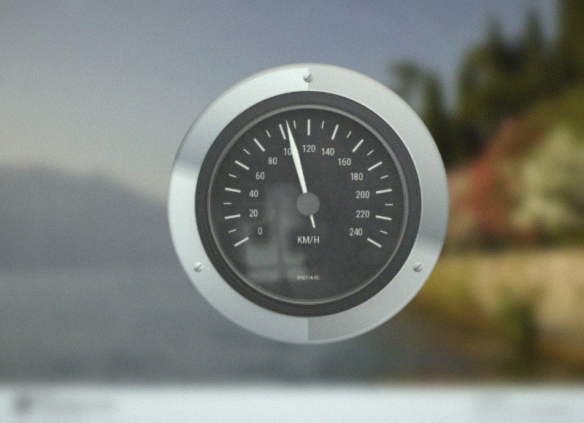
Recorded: {"value": 105, "unit": "km/h"}
